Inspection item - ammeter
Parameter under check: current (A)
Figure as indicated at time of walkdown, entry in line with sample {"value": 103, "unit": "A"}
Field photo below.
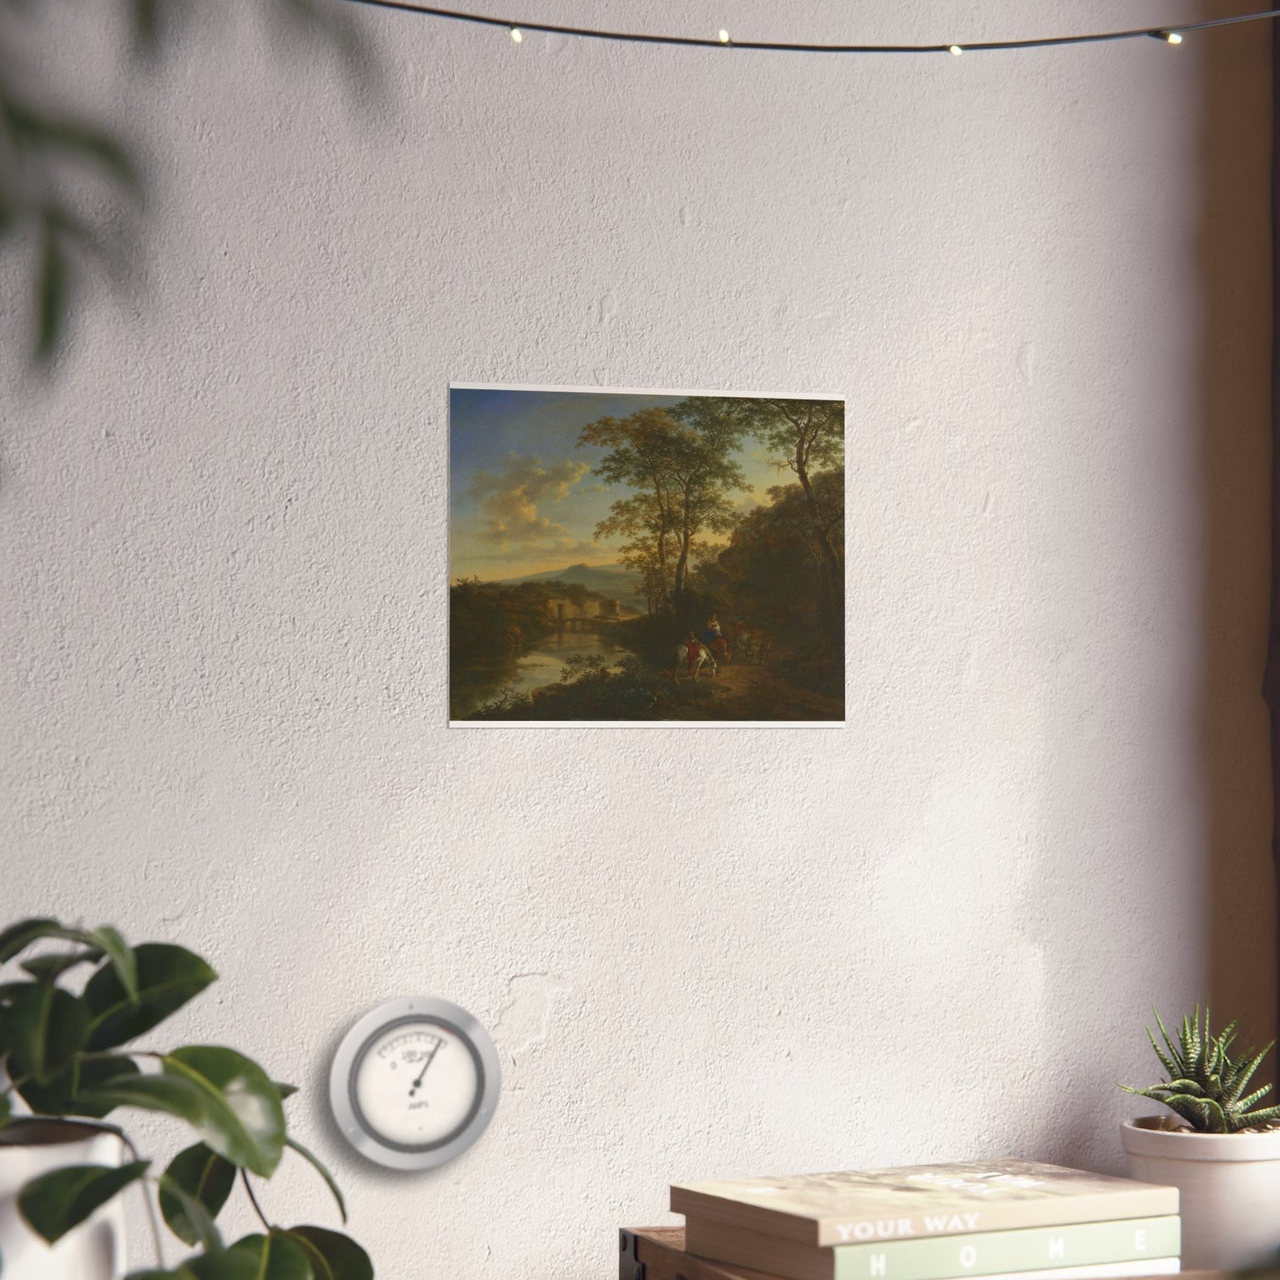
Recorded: {"value": 225, "unit": "A"}
